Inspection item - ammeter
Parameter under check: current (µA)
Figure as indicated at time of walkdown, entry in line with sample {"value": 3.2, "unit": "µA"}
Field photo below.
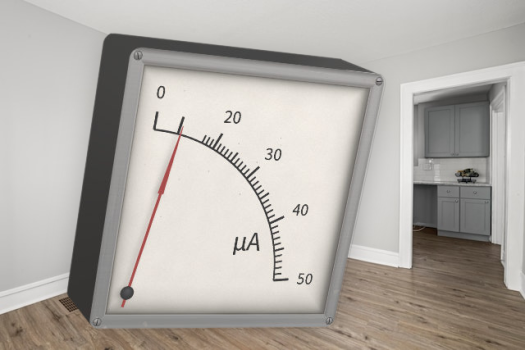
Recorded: {"value": 10, "unit": "µA"}
